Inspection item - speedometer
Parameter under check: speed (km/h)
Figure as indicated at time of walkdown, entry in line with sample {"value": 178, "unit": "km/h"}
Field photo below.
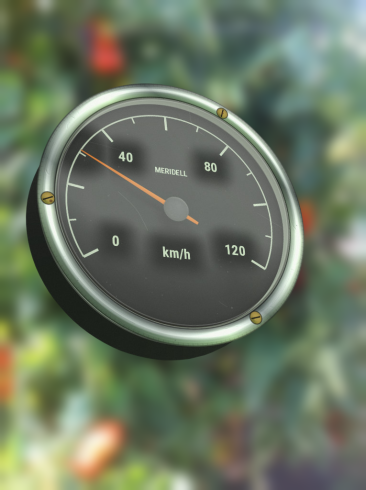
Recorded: {"value": 30, "unit": "km/h"}
